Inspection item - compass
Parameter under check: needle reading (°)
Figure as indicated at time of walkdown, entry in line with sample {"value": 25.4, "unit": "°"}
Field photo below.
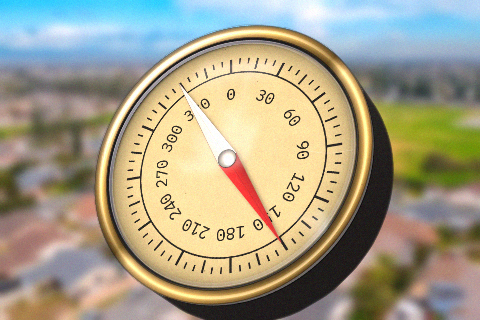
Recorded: {"value": 150, "unit": "°"}
